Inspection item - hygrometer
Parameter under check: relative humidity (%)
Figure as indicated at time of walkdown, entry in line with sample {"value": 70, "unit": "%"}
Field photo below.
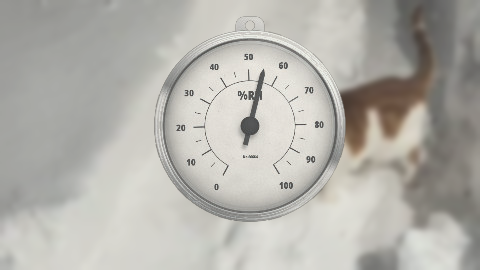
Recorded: {"value": 55, "unit": "%"}
